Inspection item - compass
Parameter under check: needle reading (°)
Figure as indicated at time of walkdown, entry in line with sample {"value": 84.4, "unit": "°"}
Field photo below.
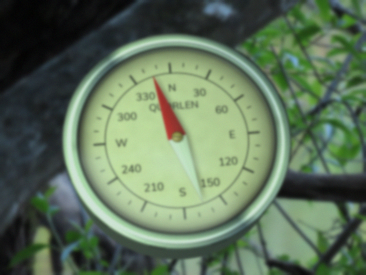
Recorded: {"value": 345, "unit": "°"}
